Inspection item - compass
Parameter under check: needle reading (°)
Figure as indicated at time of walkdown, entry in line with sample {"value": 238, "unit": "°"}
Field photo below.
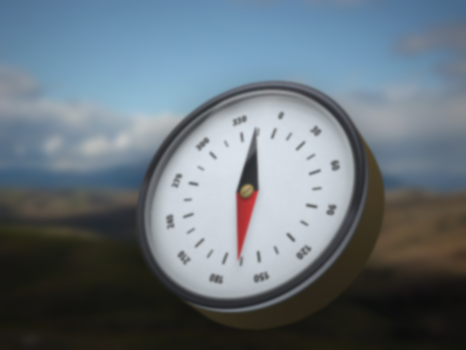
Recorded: {"value": 165, "unit": "°"}
